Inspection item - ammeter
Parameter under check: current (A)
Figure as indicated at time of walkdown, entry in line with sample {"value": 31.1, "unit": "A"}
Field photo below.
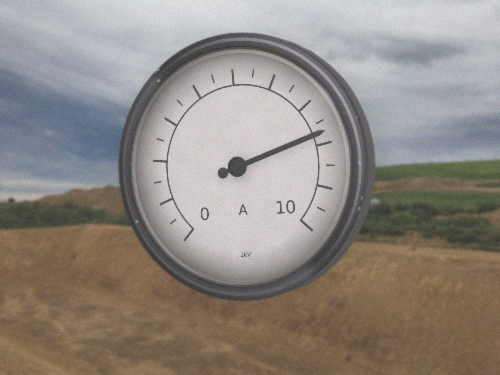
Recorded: {"value": 7.75, "unit": "A"}
